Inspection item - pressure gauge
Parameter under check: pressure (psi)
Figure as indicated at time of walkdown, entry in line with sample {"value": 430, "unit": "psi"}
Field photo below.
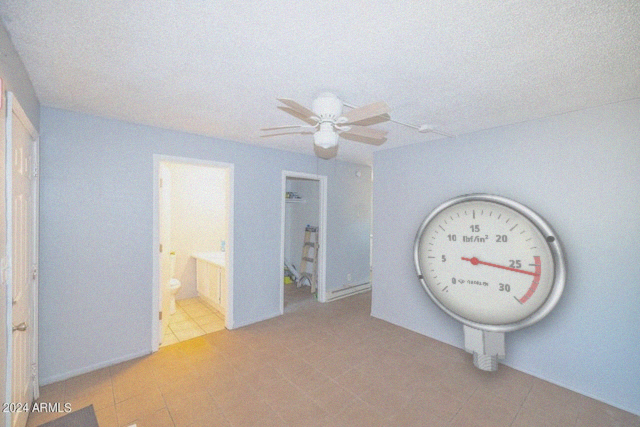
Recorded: {"value": 26, "unit": "psi"}
